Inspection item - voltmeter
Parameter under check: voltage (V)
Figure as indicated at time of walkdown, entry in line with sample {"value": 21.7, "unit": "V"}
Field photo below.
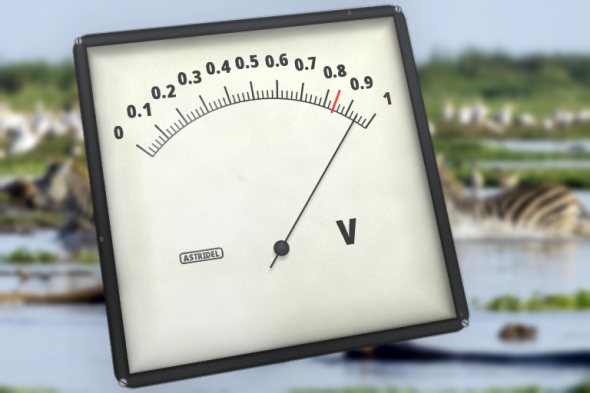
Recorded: {"value": 0.94, "unit": "V"}
